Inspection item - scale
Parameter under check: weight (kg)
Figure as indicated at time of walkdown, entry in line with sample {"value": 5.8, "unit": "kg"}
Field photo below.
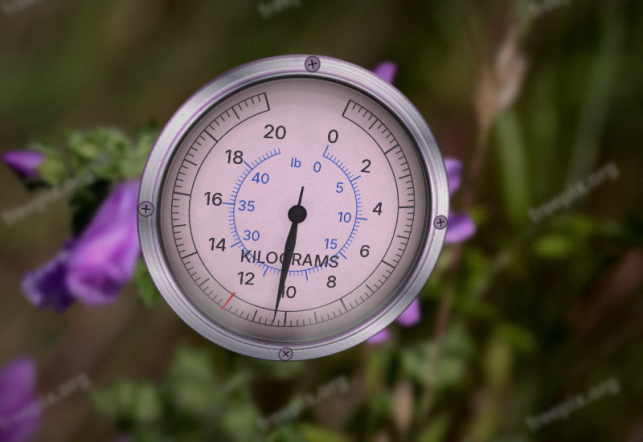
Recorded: {"value": 10.4, "unit": "kg"}
